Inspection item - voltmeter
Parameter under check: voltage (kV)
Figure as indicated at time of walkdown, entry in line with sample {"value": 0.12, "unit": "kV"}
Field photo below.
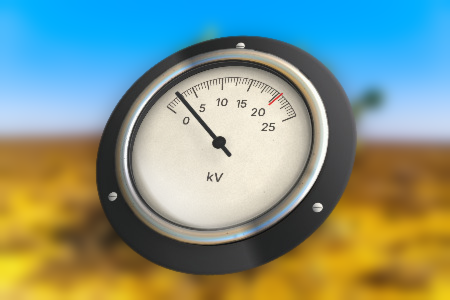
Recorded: {"value": 2.5, "unit": "kV"}
